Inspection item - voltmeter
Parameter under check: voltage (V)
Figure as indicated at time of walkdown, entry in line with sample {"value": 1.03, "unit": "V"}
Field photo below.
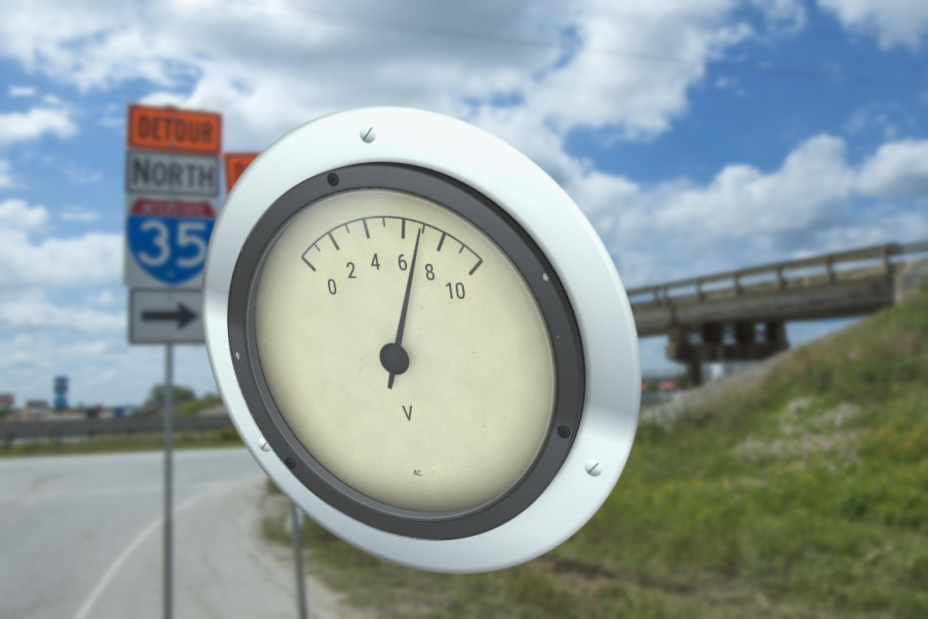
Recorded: {"value": 7, "unit": "V"}
